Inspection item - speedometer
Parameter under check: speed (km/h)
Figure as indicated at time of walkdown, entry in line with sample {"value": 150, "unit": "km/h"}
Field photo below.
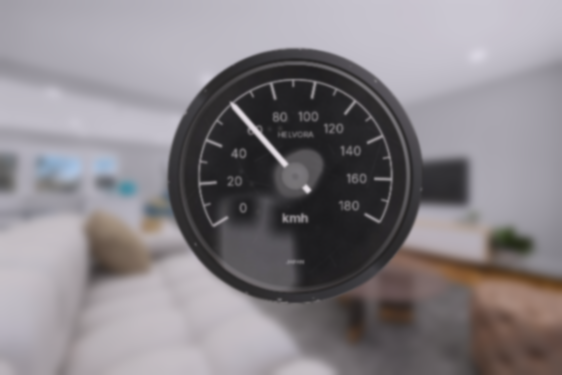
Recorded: {"value": 60, "unit": "km/h"}
